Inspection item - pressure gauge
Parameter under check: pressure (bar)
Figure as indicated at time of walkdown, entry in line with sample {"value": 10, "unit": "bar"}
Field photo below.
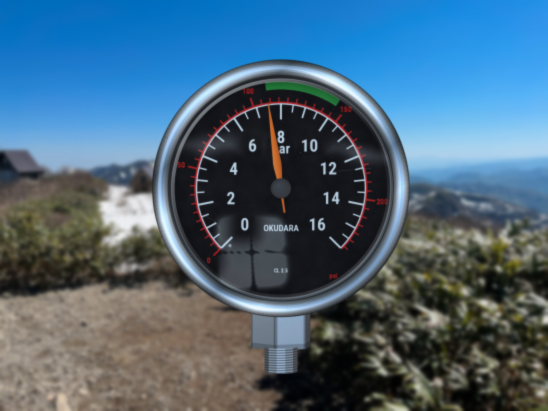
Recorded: {"value": 7.5, "unit": "bar"}
